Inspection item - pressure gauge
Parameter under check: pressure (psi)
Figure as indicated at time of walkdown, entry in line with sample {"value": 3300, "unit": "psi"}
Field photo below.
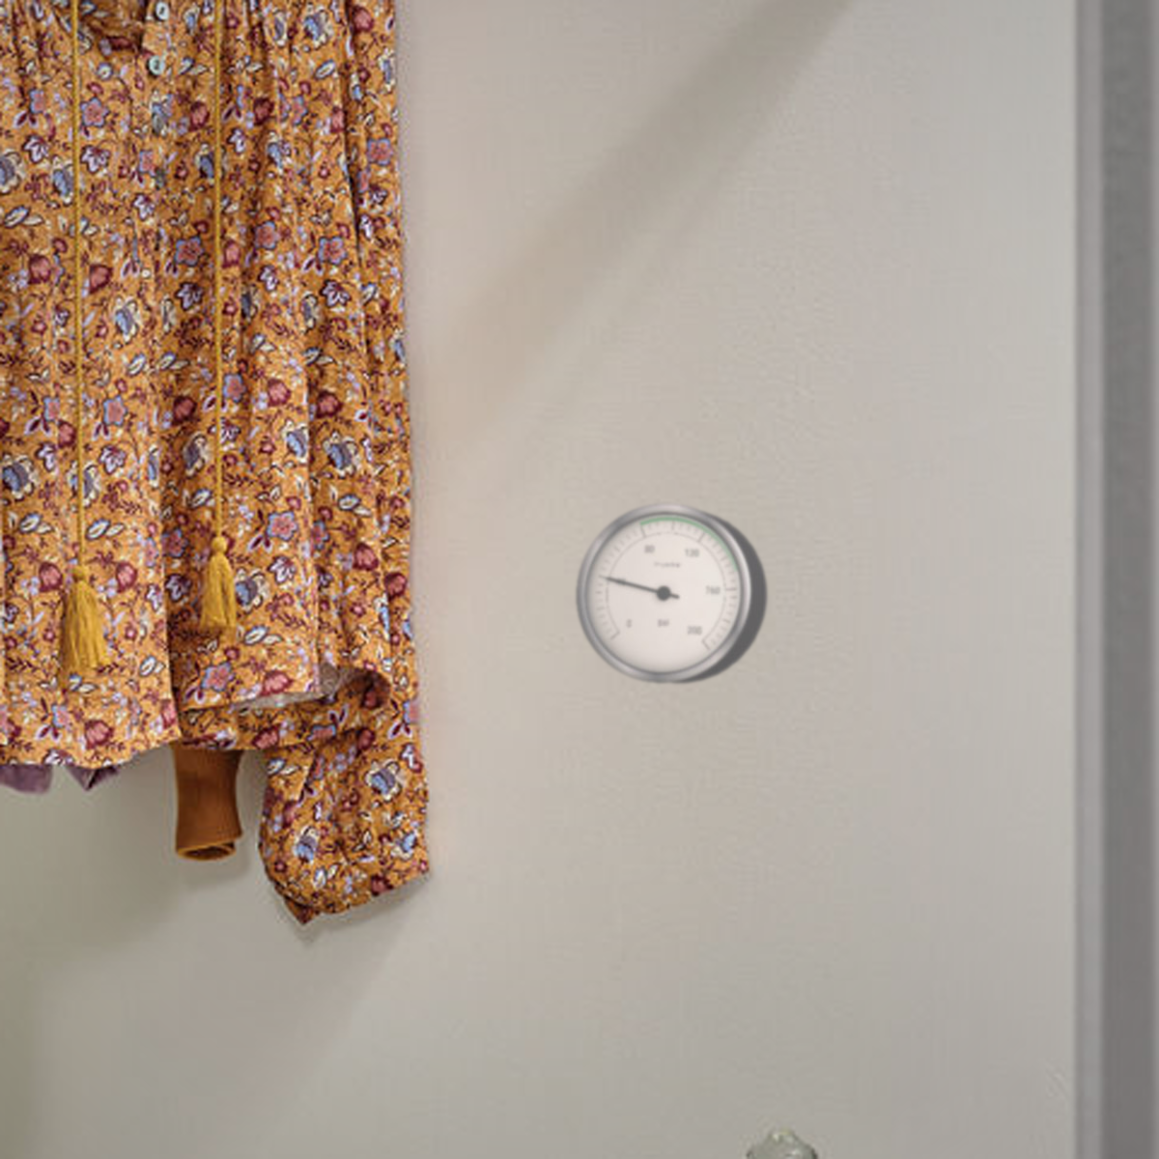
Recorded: {"value": 40, "unit": "psi"}
